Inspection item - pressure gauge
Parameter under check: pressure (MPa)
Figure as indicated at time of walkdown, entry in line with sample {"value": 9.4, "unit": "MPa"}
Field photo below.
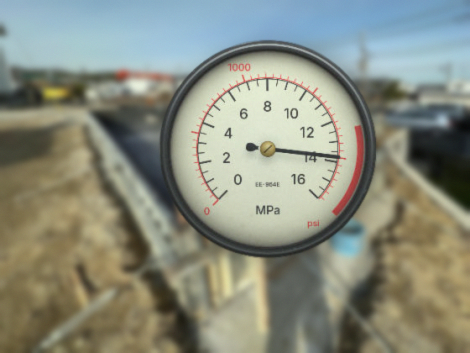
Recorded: {"value": 13.75, "unit": "MPa"}
